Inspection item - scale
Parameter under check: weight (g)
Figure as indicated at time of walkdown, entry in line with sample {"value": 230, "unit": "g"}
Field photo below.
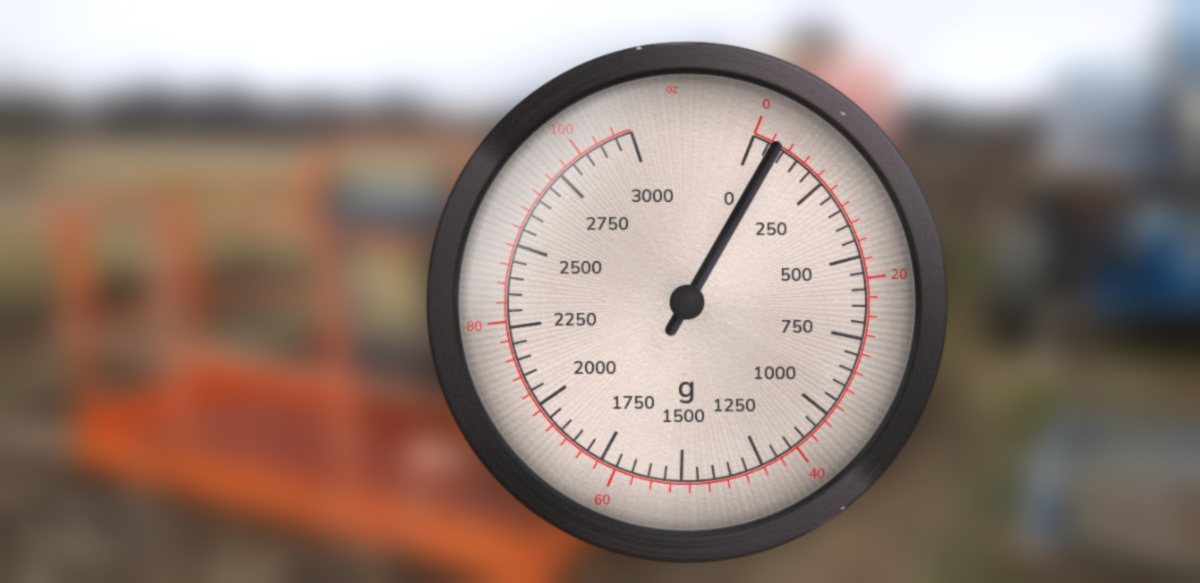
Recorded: {"value": 75, "unit": "g"}
